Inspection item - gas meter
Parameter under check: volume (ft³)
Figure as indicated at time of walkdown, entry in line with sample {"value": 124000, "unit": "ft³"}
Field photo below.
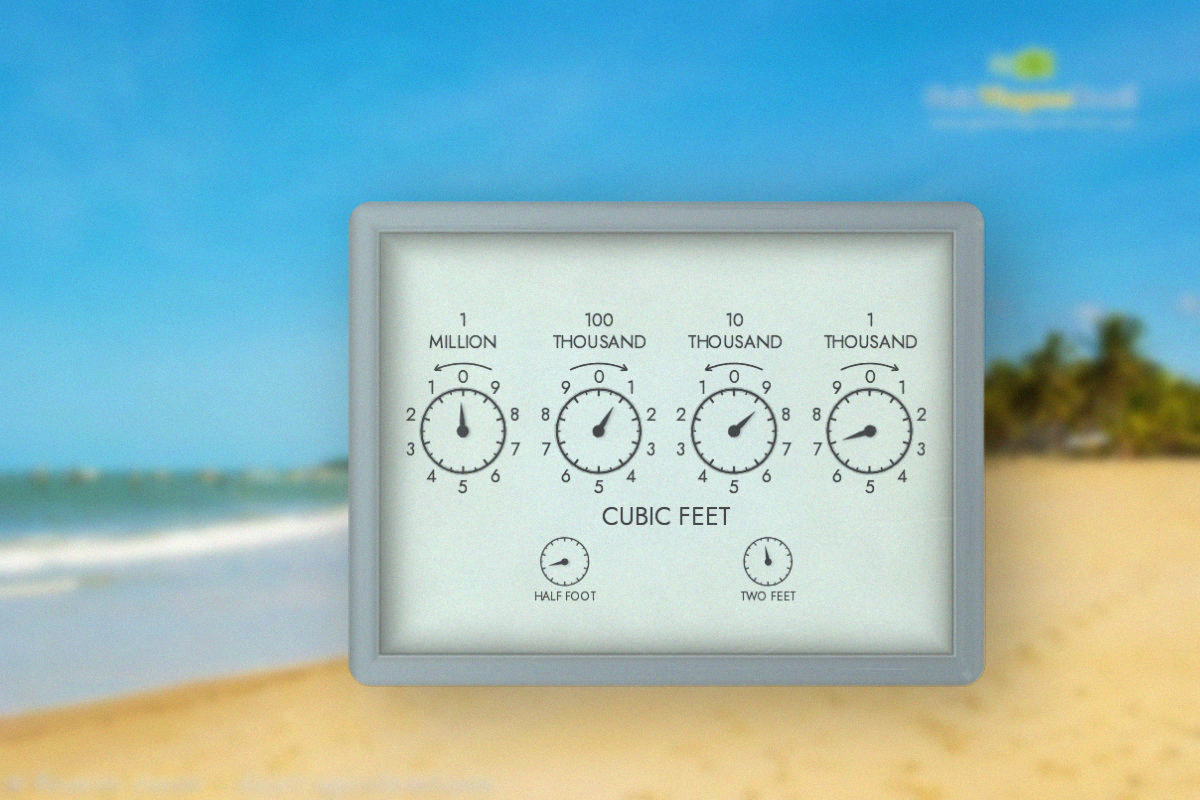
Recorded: {"value": 8700, "unit": "ft³"}
